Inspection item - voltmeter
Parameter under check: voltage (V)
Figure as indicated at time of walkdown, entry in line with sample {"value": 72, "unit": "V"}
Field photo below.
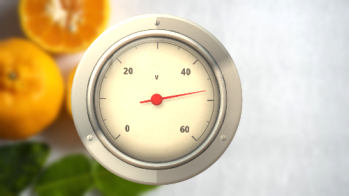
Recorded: {"value": 47.5, "unit": "V"}
